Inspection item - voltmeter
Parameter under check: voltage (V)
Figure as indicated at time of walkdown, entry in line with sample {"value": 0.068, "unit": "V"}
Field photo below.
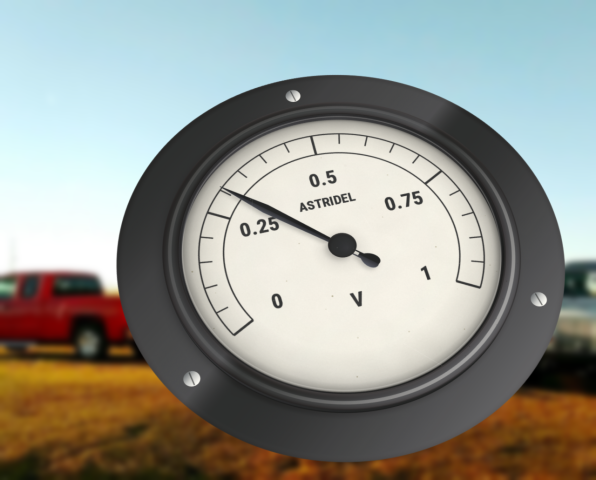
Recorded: {"value": 0.3, "unit": "V"}
